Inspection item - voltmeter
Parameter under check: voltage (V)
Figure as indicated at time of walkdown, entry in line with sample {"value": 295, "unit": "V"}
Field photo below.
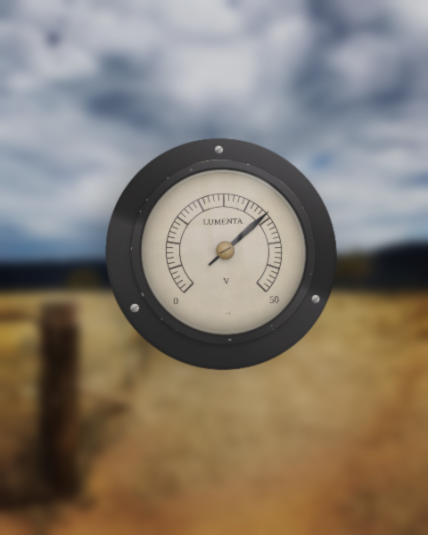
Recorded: {"value": 34, "unit": "V"}
